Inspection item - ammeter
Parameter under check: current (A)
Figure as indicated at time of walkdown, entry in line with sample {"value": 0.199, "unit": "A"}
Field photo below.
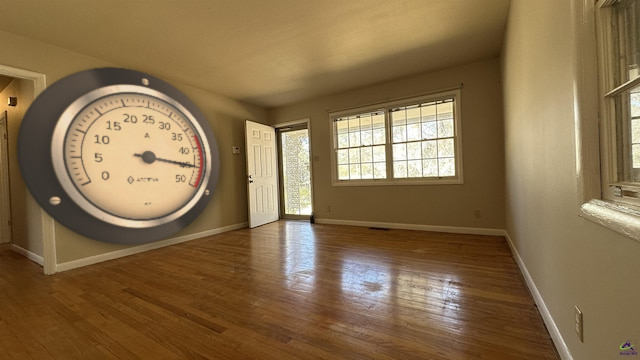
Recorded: {"value": 45, "unit": "A"}
